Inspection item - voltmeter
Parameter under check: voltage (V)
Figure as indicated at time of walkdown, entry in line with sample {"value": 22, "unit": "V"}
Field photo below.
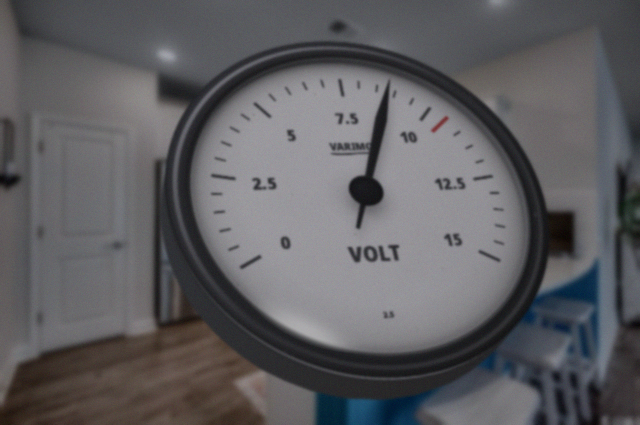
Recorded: {"value": 8.75, "unit": "V"}
